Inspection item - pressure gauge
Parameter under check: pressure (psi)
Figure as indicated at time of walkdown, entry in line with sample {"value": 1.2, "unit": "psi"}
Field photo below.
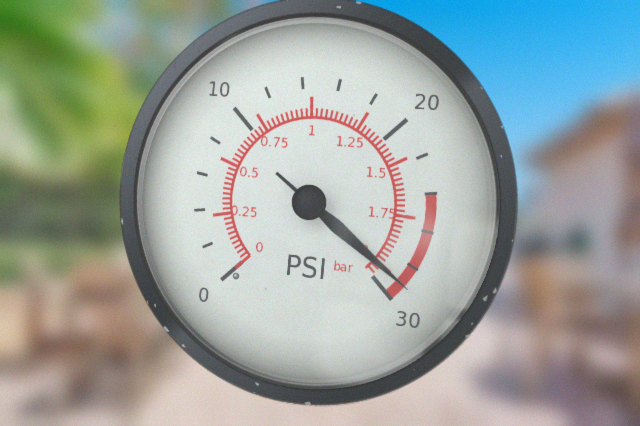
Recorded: {"value": 29, "unit": "psi"}
